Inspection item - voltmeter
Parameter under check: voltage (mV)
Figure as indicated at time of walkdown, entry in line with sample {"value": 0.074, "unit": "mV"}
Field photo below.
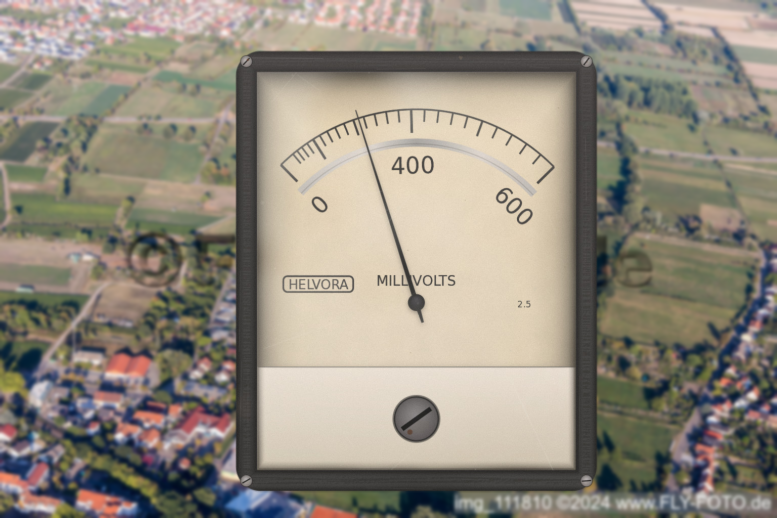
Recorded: {"value": 310, "unit": "mV"}
